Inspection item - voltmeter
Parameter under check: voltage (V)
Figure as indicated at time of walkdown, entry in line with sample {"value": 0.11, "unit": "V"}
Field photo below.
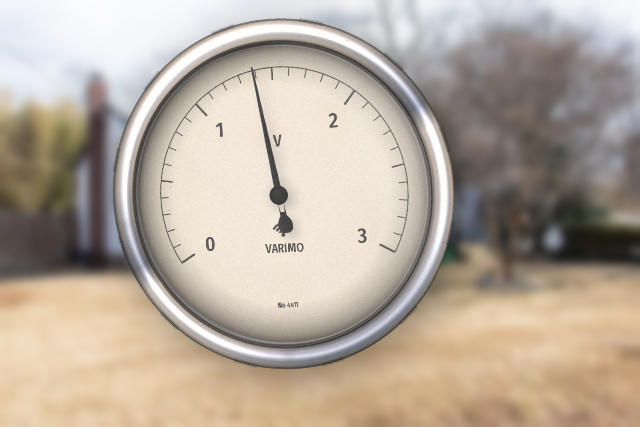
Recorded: {"value": 1.4, "unit": "V"}
